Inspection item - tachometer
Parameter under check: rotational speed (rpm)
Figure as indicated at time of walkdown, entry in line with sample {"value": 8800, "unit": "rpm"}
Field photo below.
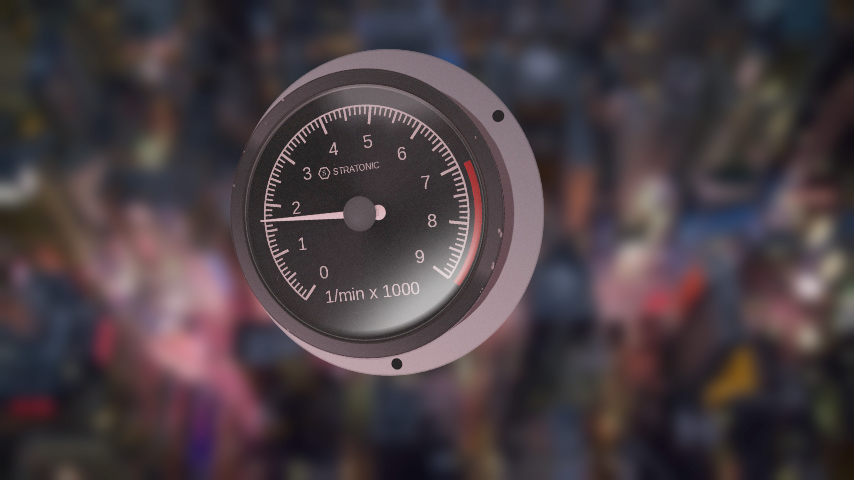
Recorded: {"value": 1700, "unit": "rpm"}
